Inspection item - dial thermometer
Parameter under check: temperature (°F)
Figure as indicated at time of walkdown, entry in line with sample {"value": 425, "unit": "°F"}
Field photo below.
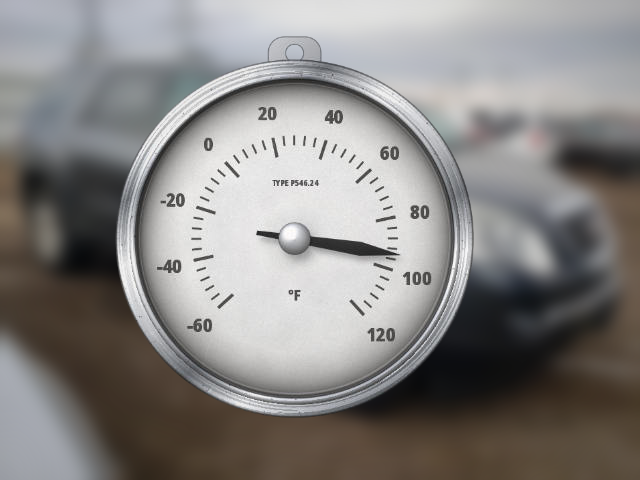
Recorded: {"value": 94, "unit": "°F"}
